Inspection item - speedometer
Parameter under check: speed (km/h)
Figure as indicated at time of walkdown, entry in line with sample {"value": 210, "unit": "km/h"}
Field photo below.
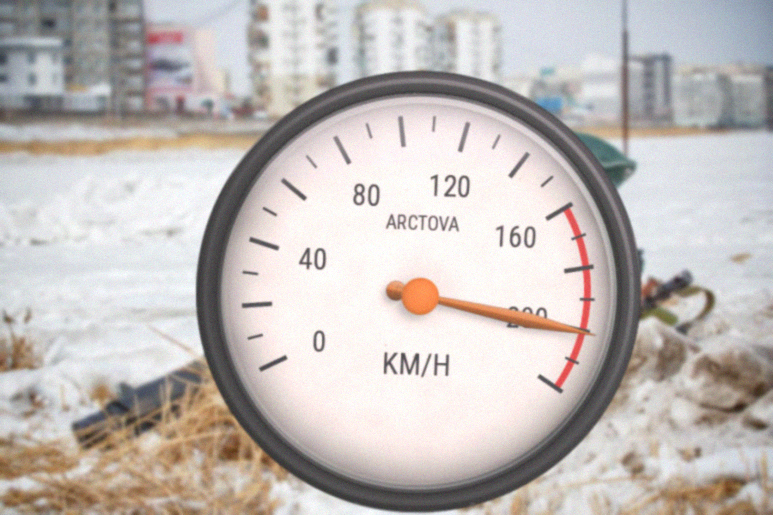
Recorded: {"value": 200, "unit": "km/h"}
